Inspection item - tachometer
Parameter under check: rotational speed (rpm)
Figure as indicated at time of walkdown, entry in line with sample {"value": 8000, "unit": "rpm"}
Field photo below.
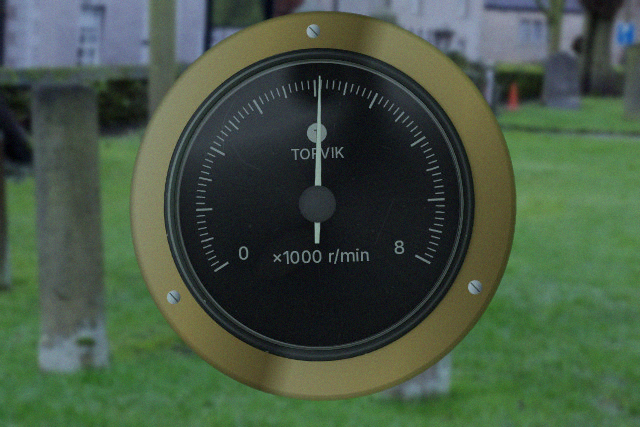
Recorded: {"value": 4100, "unit": "rpm"}
